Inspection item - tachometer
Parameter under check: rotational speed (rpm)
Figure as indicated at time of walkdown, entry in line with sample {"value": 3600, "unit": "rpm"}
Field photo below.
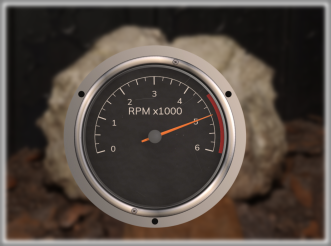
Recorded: {"value": 5000, "unit": "rpm"}
